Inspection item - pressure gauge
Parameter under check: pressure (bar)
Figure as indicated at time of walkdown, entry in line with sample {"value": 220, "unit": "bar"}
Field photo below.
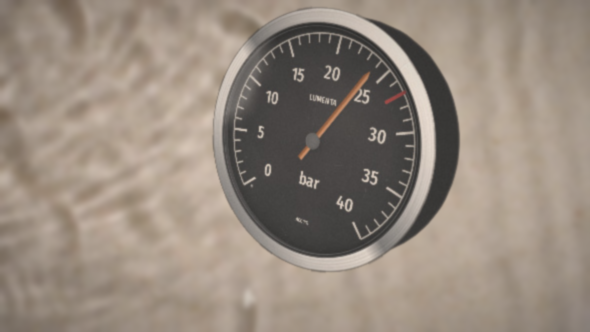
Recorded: {"value": 24, "unit": "bar"}
